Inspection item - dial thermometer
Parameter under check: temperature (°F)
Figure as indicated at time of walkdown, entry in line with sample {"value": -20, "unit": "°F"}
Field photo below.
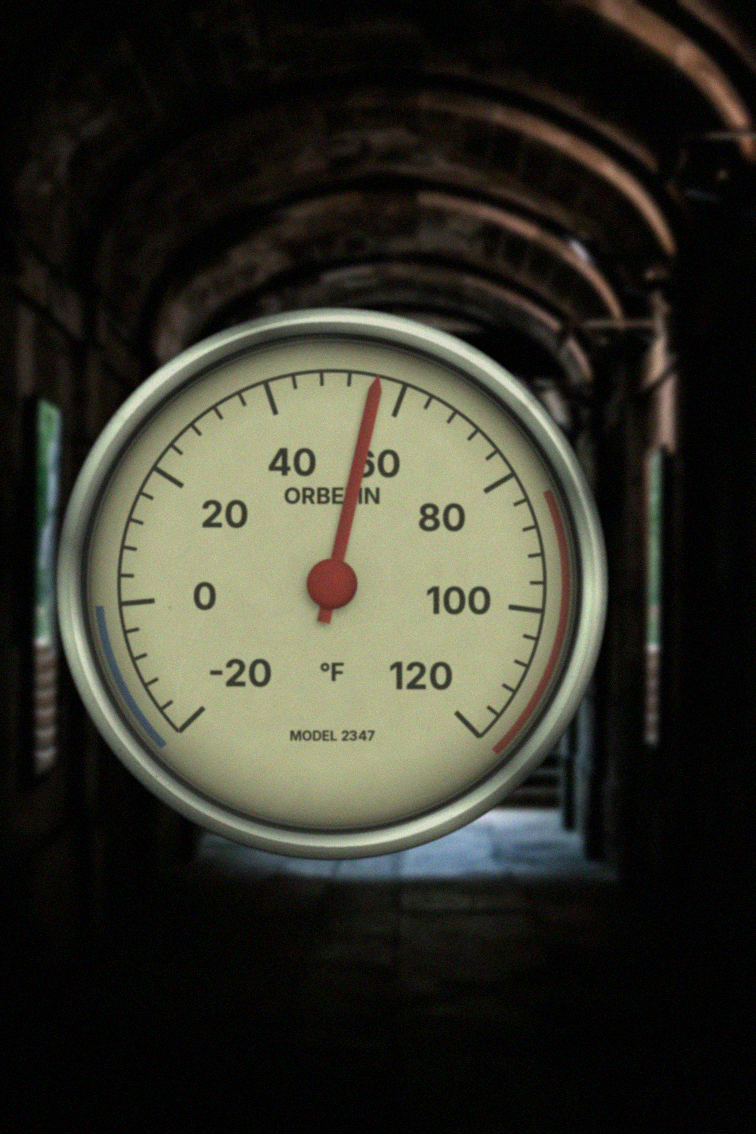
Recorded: {"value": 56, "unit": "°F"}
